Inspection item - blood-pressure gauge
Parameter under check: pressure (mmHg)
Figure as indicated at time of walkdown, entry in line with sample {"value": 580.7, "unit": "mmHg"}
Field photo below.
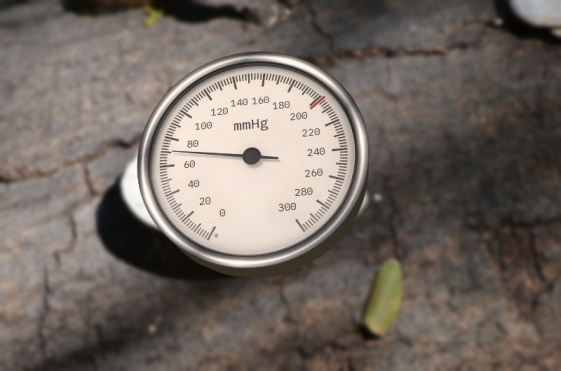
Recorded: {"value": 70, "unit": "mmHg"}
